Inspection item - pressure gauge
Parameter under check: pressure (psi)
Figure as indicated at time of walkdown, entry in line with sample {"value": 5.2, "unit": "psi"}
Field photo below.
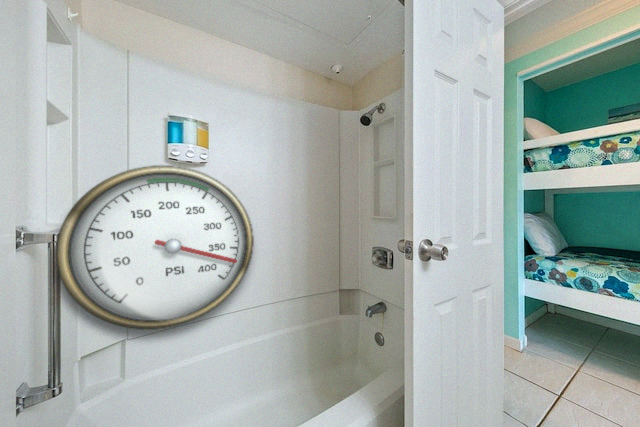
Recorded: {"value": 370, "unit": "psi"}
